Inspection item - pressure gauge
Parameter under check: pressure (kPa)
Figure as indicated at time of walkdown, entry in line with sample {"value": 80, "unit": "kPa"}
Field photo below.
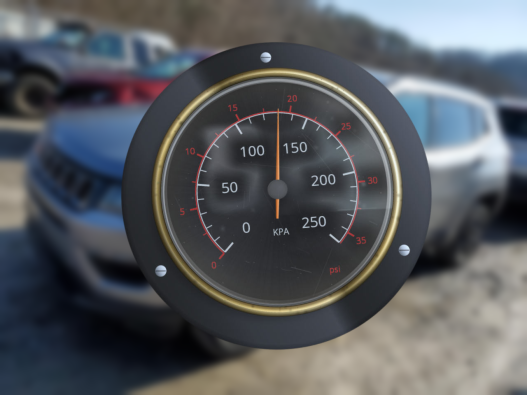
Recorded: {"value": 130, "unit": "kPa"}
